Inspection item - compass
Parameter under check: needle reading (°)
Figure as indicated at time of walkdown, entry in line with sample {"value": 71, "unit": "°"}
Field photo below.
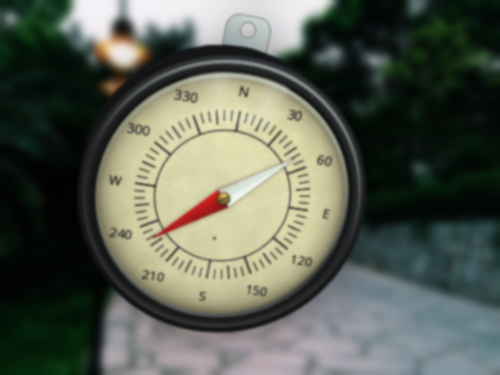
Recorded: {"value": 230, "unit": "°"}
